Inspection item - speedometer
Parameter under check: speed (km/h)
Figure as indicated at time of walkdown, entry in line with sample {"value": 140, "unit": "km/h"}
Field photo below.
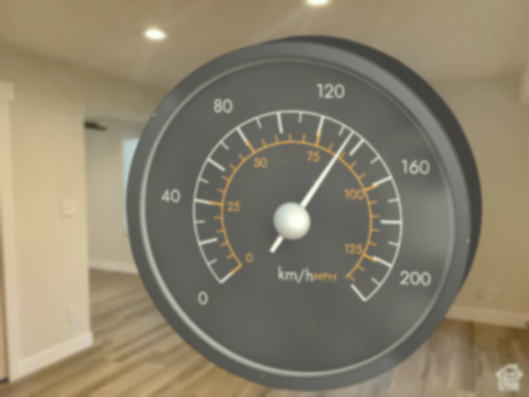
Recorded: {"value": 135, "unit": "km/h"}
